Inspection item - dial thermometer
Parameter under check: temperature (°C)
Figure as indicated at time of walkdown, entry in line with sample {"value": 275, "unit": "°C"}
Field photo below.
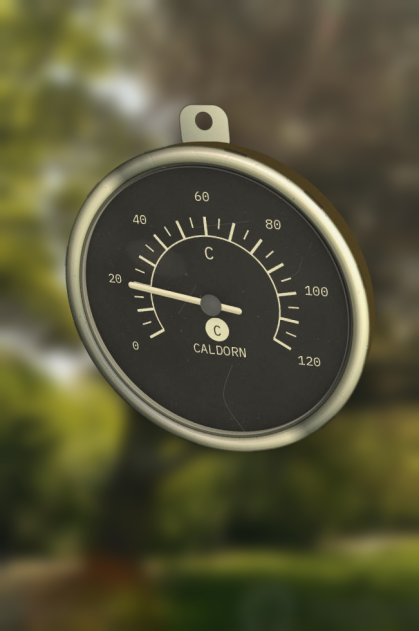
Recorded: {"value": 20, "unit": "°C"}
